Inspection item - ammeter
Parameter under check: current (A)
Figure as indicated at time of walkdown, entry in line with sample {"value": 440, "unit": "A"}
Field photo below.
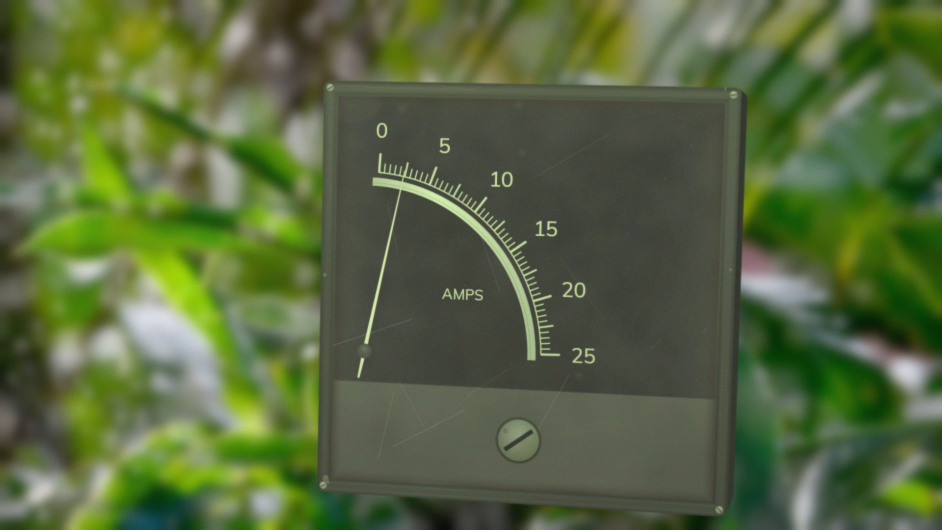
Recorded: {"value": 2.5, "unit": "A"}
